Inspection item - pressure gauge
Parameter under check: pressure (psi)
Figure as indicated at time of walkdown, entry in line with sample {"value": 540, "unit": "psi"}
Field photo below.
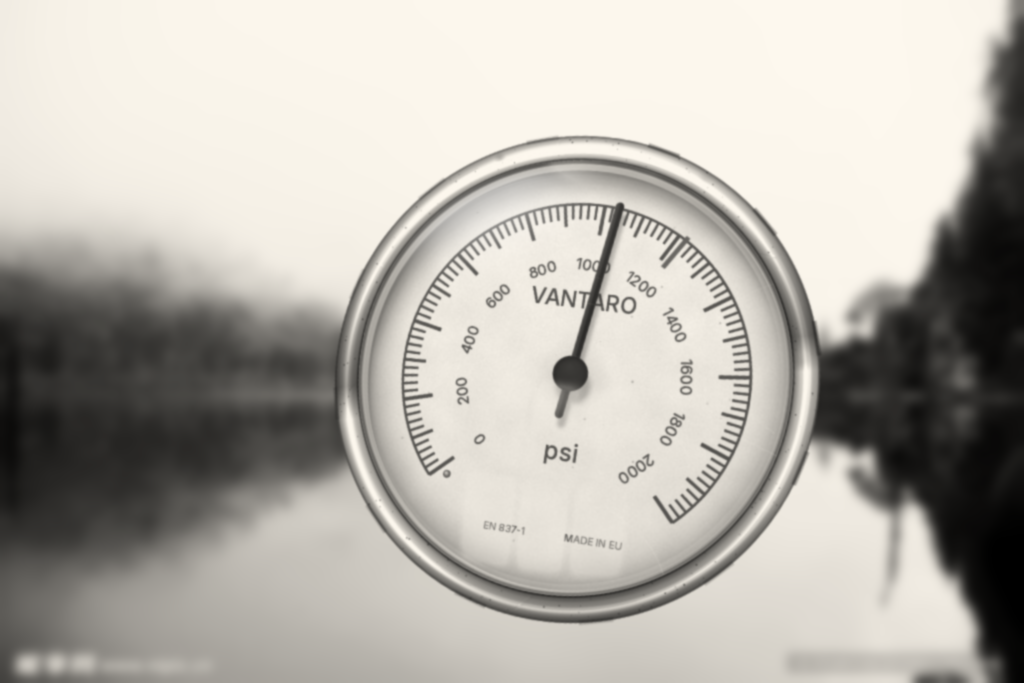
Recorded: {"value": 1040, "unit": "psi"}
